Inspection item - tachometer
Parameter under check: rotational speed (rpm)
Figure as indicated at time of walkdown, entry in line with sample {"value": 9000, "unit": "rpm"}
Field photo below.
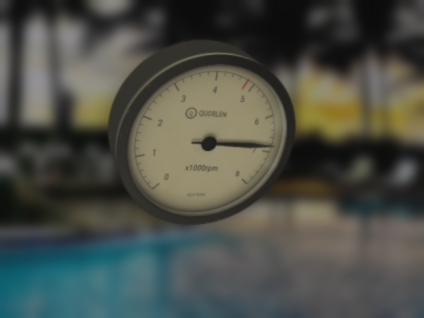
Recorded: {"value": 6800, "unit": "rpm"}
